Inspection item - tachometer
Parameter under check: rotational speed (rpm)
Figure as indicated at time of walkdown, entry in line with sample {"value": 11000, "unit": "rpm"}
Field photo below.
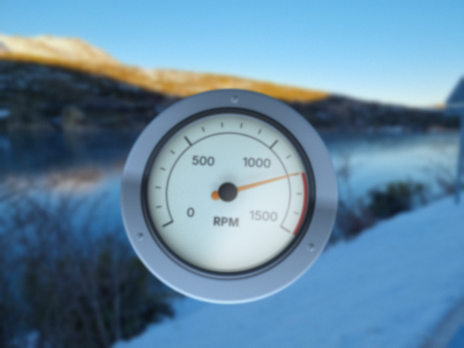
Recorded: {"value": 1200, "unit": "rpm"}
